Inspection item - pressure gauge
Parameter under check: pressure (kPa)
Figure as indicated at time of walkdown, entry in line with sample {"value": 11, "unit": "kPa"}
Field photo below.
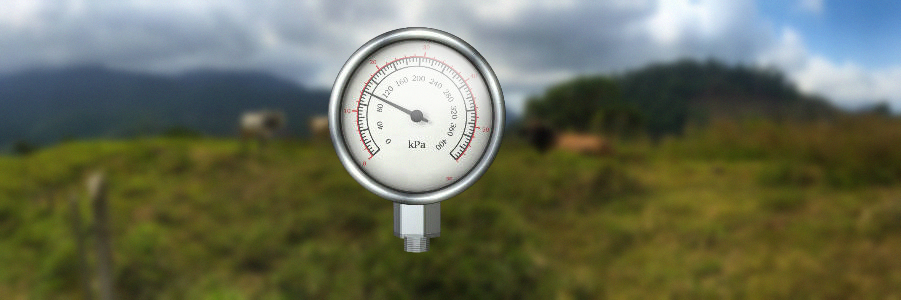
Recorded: {"value": 100, "unit": "kPa"}
